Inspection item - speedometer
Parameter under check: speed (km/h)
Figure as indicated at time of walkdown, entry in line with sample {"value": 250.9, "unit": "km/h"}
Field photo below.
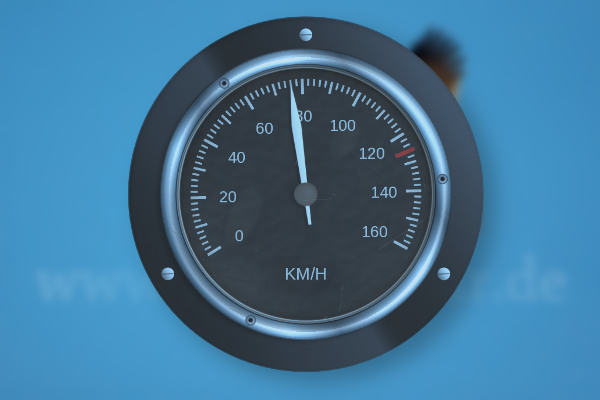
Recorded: {"value": 76, "unit": "km/h"}
